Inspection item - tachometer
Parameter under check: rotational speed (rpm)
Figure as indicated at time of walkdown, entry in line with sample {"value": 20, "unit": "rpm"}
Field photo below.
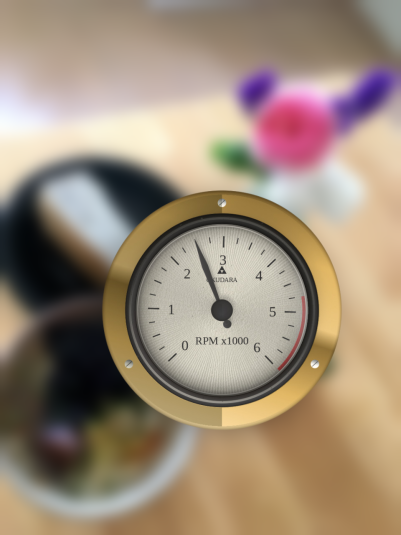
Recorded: {"value": 2500, "unit": "rpm"}
